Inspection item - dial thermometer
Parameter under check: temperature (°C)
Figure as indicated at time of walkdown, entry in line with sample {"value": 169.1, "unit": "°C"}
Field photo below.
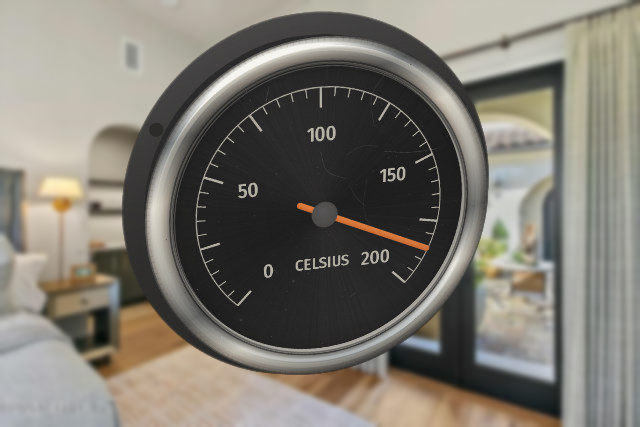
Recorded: {"value": 185, "unit": "°C"}
